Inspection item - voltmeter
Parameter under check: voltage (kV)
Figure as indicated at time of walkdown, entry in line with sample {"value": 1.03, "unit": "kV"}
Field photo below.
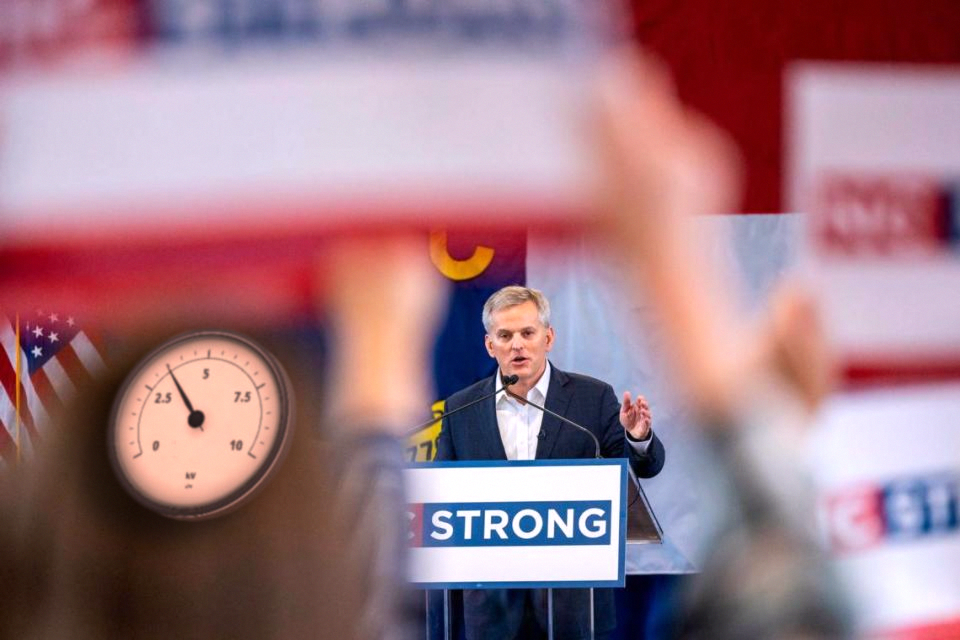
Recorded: {"value": 3.5, "unit": "kV"}
